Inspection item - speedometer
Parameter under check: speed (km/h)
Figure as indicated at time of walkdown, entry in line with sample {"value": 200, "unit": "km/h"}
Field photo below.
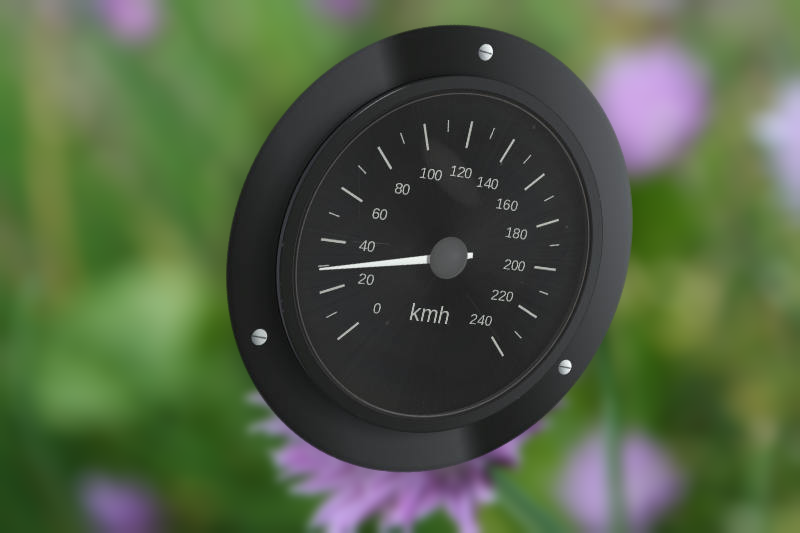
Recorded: {"value": 30, "unit": "km/h"}
